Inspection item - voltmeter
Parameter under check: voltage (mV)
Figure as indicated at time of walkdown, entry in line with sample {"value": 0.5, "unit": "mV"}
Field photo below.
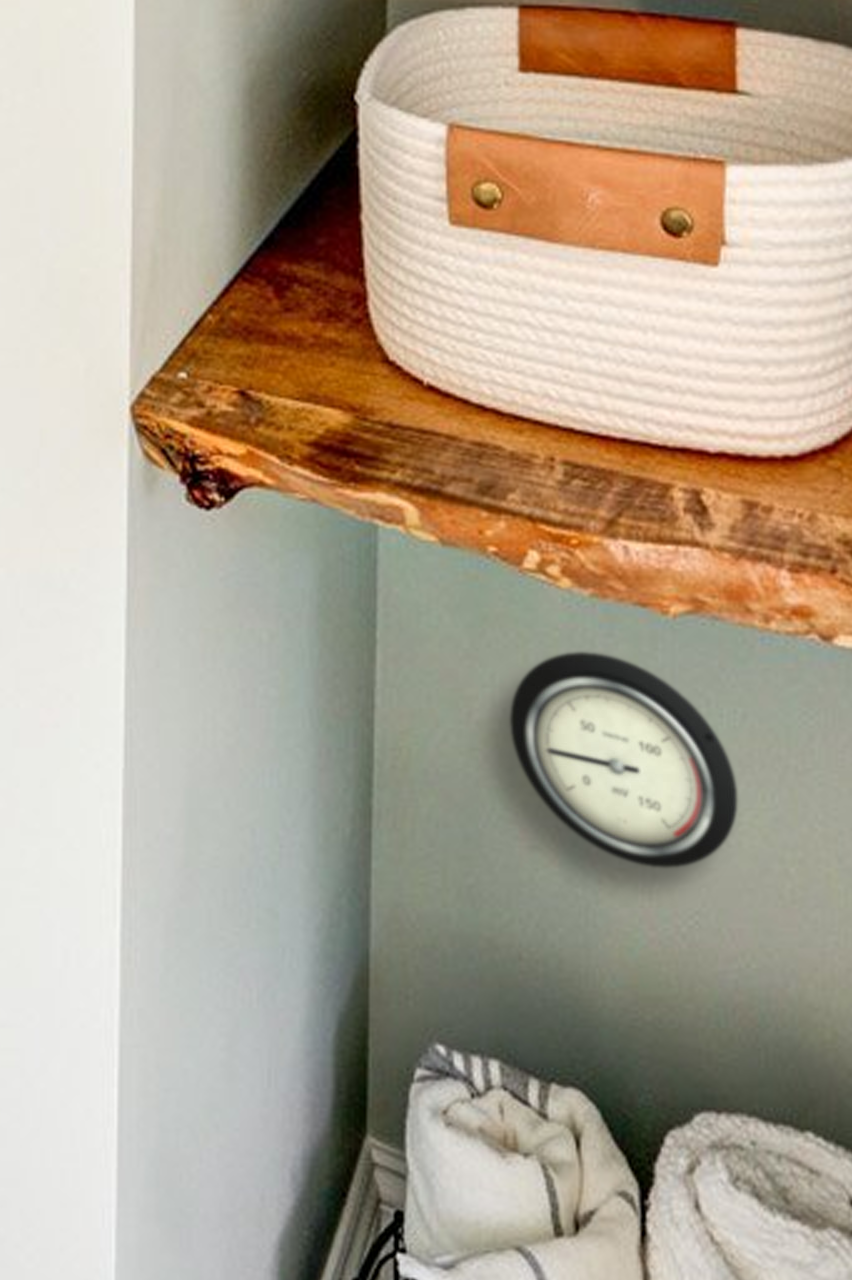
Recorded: {"value": 20, "unit": "mV"}
